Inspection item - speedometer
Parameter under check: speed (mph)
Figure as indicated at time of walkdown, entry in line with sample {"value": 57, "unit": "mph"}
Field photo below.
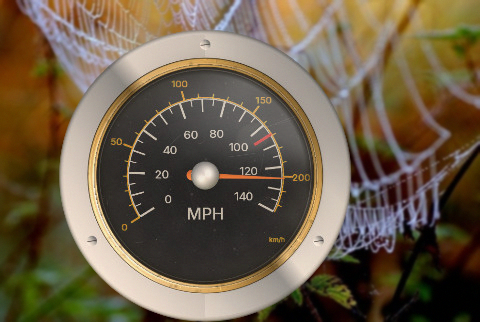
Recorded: {"value": 125, "unit": "mph"}
